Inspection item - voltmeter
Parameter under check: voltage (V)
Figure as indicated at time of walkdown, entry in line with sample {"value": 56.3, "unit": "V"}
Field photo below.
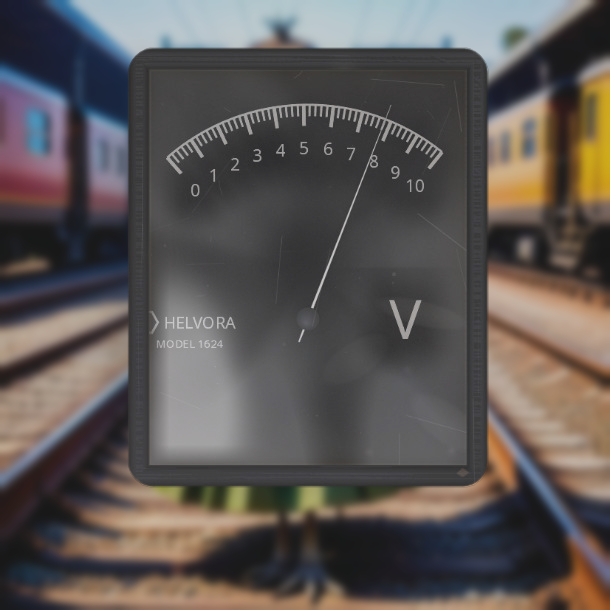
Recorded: {"value": 7.8, "unit": "V"}
